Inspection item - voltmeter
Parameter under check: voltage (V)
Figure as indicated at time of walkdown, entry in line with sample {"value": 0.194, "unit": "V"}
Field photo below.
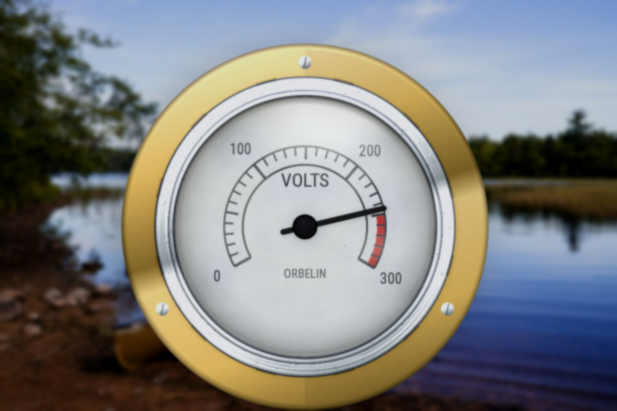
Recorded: {"value": 245, "unit": "V"}
